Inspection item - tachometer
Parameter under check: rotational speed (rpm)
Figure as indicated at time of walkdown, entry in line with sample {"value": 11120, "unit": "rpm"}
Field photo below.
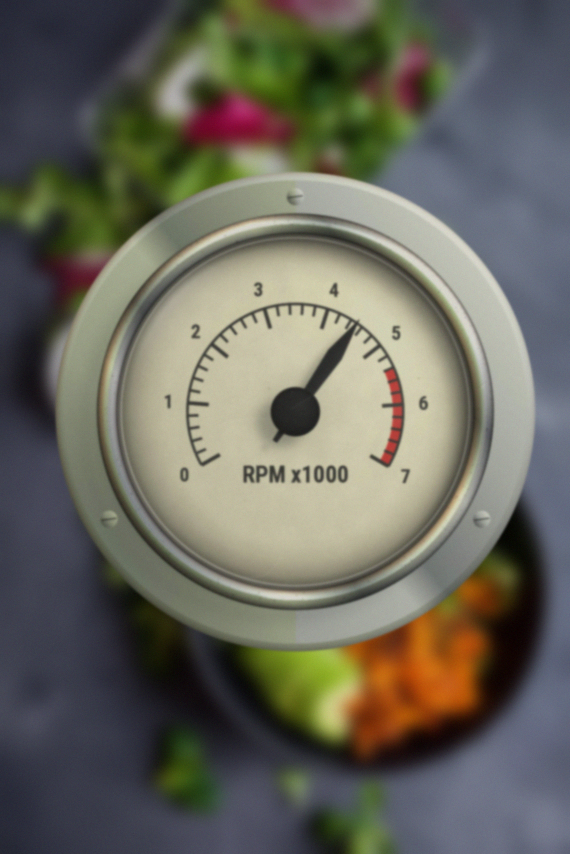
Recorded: {"value": 4500, "unit": "rpm"}
